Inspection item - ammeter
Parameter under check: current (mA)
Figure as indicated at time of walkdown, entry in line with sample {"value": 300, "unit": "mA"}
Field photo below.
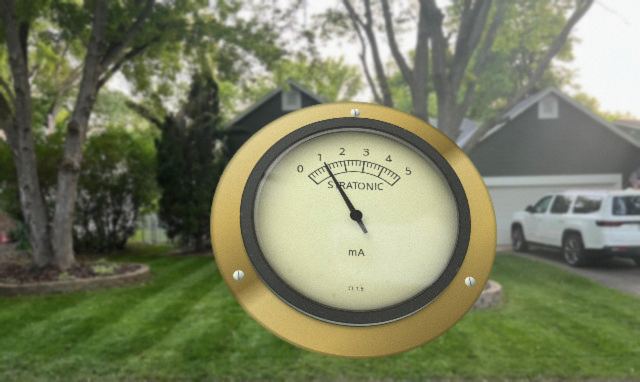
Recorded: {"value": 1, "unit": "mA"}
